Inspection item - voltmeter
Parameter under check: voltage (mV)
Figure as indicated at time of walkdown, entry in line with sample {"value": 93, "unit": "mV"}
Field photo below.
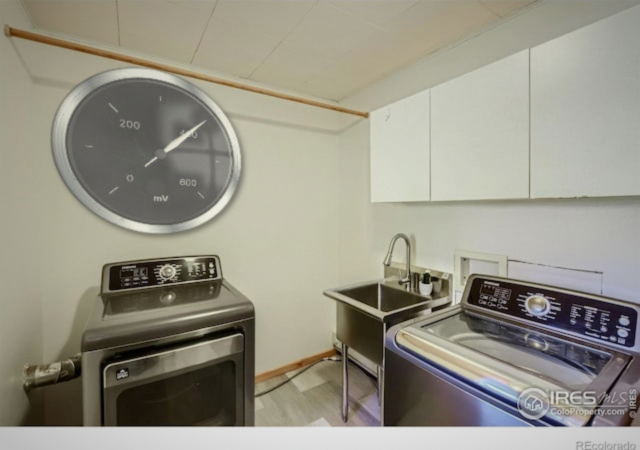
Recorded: {"value": 400, "unit": "mV"}
